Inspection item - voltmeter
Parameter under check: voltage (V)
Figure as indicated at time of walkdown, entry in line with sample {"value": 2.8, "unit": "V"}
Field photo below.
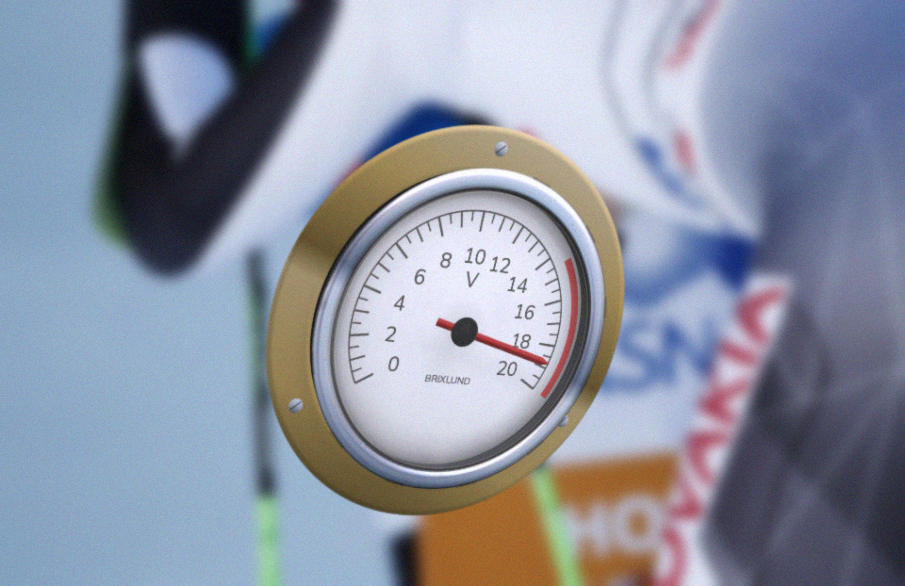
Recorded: {"value": 18.75, "unit": "V"}
